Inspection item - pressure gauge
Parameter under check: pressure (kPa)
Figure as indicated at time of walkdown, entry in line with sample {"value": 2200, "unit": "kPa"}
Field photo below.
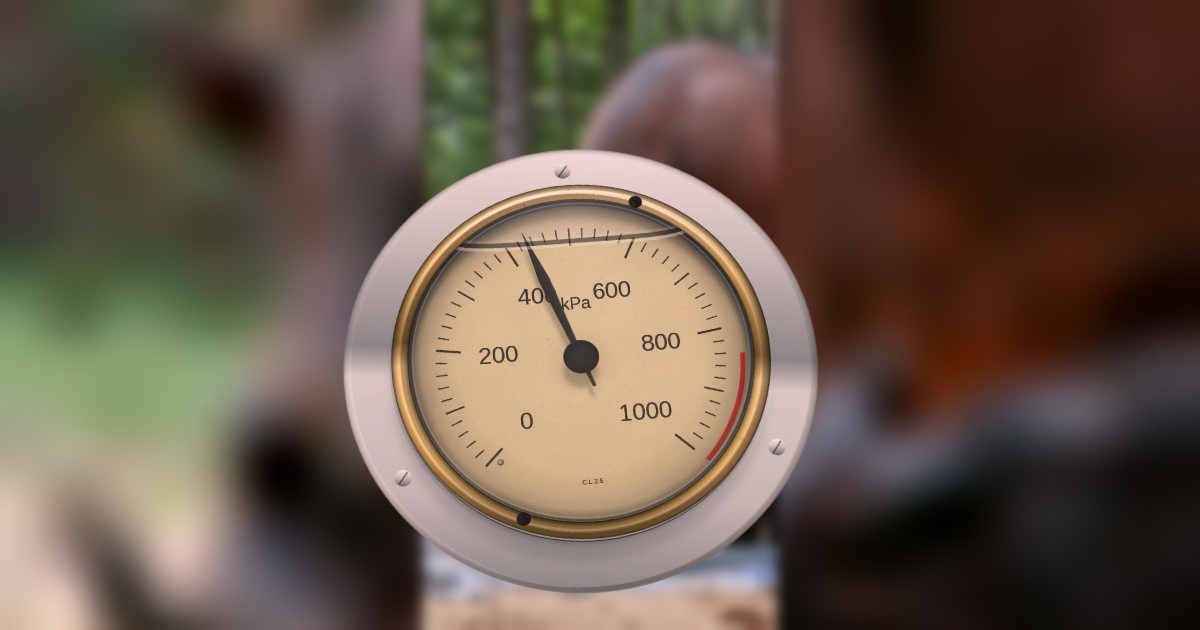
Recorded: {"value": 430, "unit": "kPa"}
